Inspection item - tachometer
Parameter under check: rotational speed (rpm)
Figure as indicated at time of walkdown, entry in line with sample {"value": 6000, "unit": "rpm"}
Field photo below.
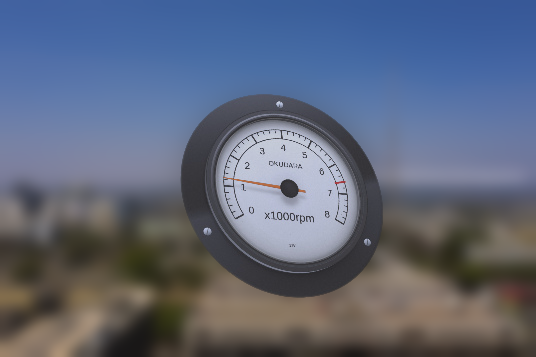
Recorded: {"value": 1200, "unit": "rpm"}
